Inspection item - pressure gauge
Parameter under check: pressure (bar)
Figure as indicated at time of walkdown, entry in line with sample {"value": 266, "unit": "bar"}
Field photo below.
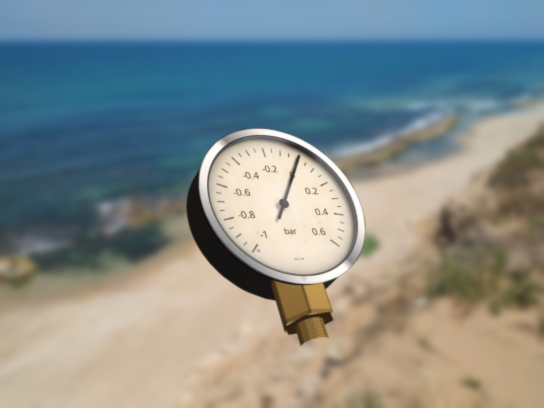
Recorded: {"value": 0, "unit": "bar"}
